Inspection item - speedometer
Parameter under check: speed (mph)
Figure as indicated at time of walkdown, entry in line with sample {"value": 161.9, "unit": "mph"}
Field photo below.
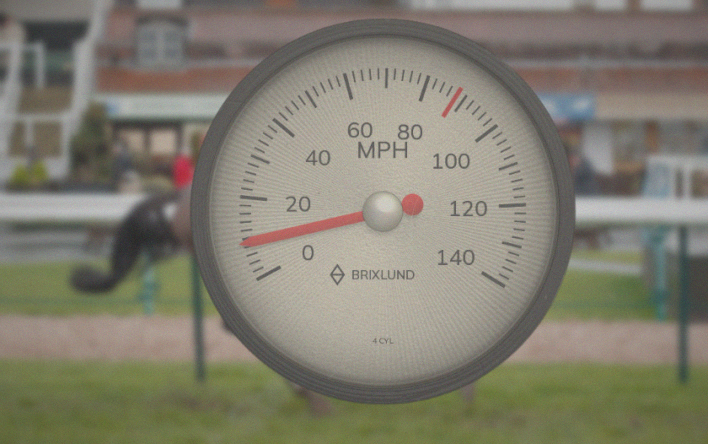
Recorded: {"value": 9, "unit": "mph"}
